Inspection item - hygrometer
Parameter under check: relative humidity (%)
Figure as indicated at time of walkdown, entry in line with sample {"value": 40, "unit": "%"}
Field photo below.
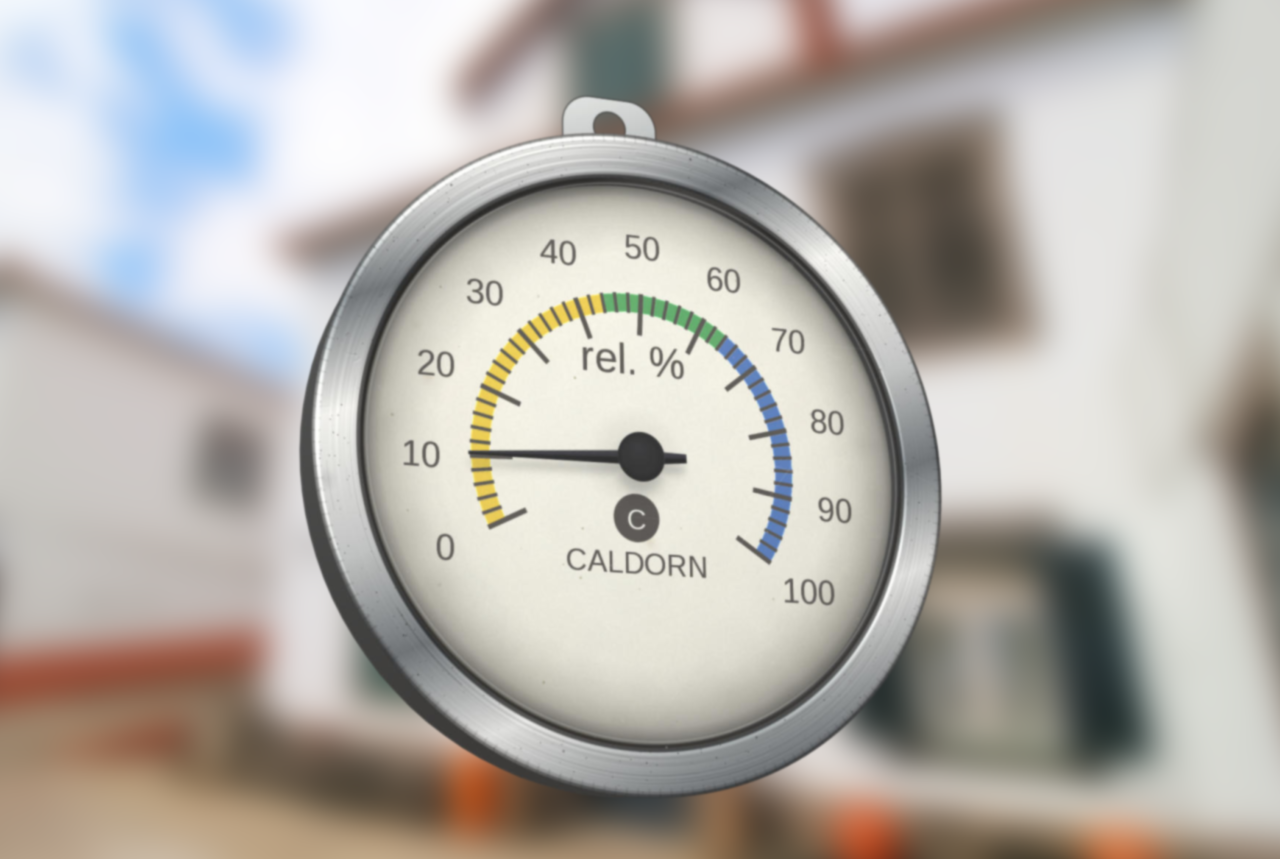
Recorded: {"value": 10, "unit": "%"}
